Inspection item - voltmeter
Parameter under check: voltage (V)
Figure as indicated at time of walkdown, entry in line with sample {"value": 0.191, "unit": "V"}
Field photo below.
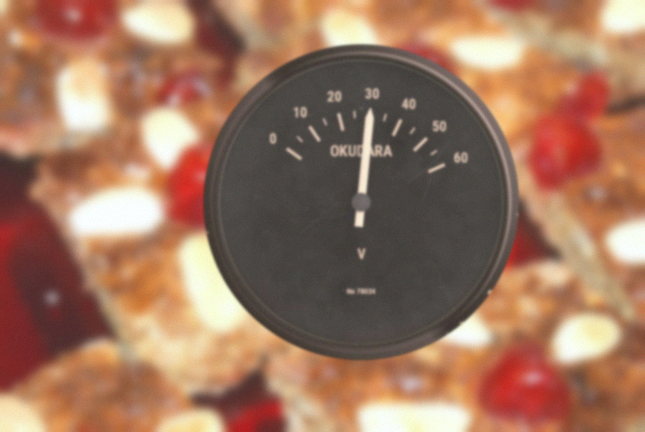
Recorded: {"value": 30, "unit": "V"}
